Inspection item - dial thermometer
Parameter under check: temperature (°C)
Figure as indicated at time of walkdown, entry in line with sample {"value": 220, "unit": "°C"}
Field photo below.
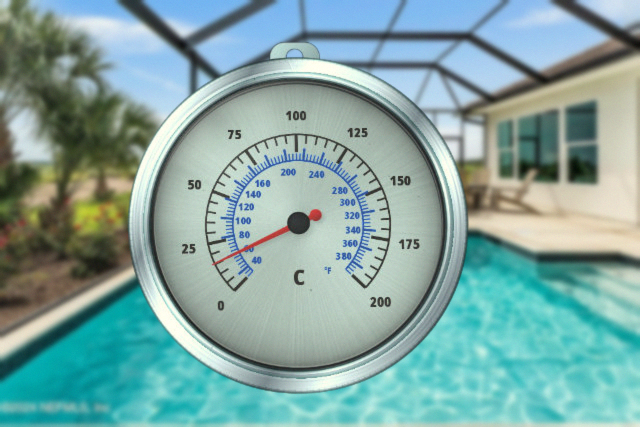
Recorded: {"value": 15, "unit": "°C"}
